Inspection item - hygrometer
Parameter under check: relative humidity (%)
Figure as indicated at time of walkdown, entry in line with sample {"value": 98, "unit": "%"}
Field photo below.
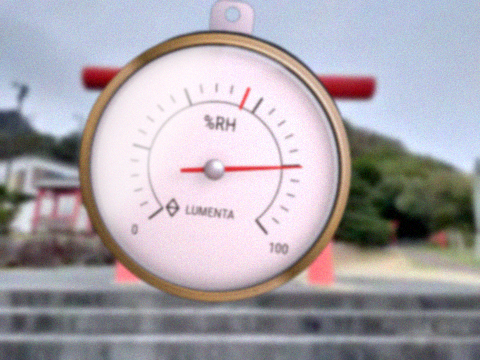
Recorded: {"value": 80, "unit": "%"}
